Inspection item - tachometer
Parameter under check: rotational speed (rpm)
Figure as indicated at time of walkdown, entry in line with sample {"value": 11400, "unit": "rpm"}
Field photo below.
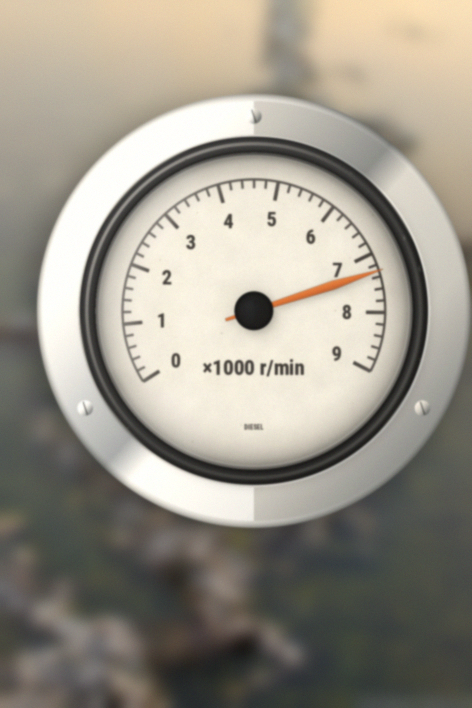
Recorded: {"value": 7300, "unit": "rpm"}
